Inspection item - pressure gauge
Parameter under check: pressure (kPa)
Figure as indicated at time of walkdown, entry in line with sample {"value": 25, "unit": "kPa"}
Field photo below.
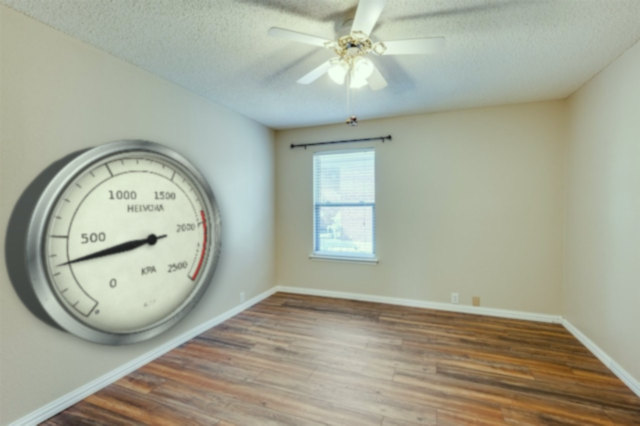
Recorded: {"value": 350, "unit": "kPa"}
